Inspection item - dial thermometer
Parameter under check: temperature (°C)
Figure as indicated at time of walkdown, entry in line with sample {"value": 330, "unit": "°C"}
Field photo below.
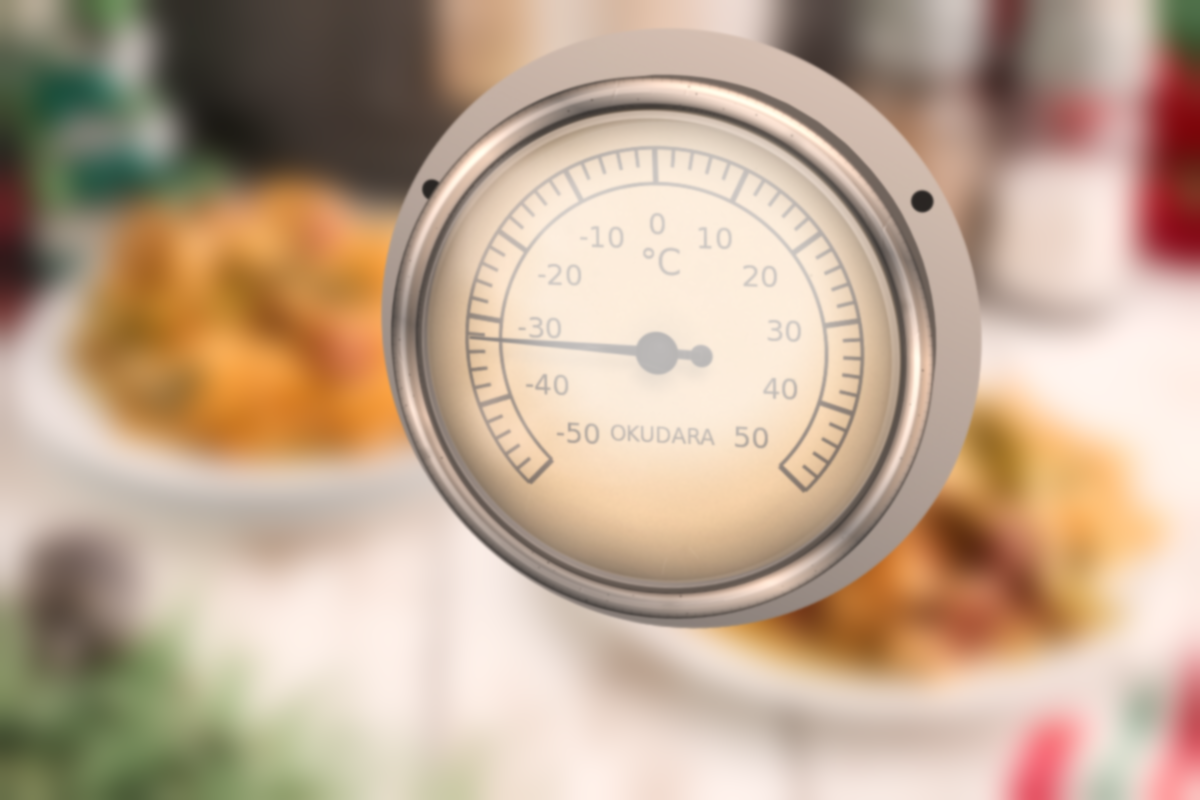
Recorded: {"value": -32, "unit": "°C"}
